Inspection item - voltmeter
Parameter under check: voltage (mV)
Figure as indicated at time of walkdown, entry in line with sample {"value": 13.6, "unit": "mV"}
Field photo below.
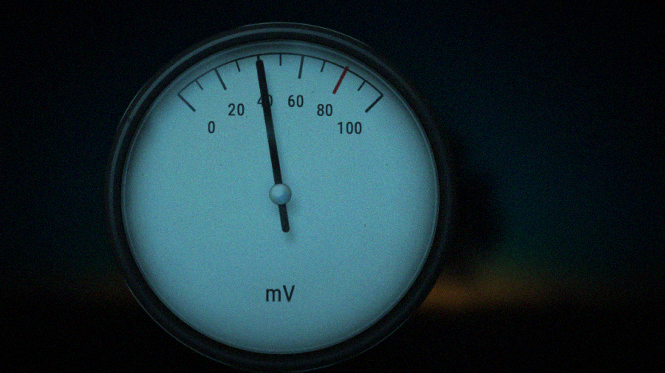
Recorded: {"value": 40, "unit": "mV"}
